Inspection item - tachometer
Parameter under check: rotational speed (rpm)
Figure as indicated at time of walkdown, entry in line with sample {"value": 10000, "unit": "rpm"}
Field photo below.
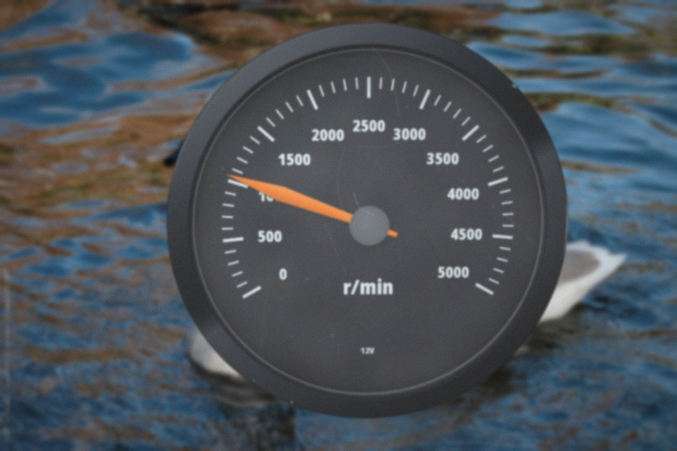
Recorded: {"value": 1050, "unit": "rpm"}
